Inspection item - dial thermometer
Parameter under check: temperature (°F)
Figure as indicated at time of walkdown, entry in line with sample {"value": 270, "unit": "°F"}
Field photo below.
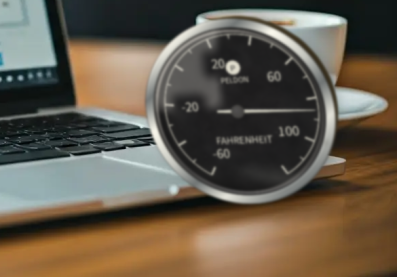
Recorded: {"value": 85, "unit": "°F"}
